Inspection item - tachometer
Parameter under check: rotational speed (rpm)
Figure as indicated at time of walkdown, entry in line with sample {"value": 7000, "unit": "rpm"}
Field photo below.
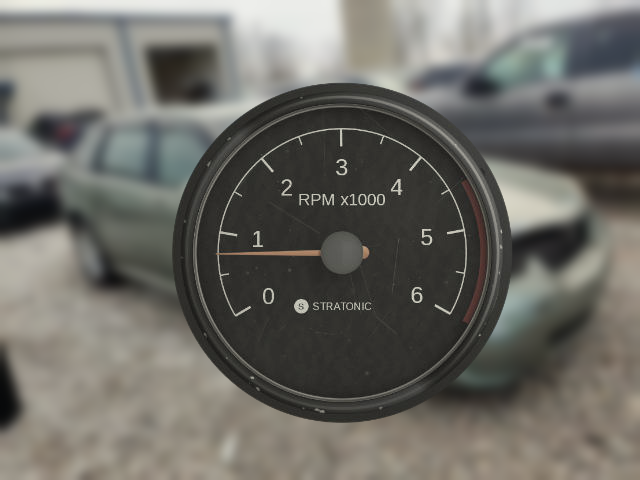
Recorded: {"value": 750, "unit": "rpm"}
